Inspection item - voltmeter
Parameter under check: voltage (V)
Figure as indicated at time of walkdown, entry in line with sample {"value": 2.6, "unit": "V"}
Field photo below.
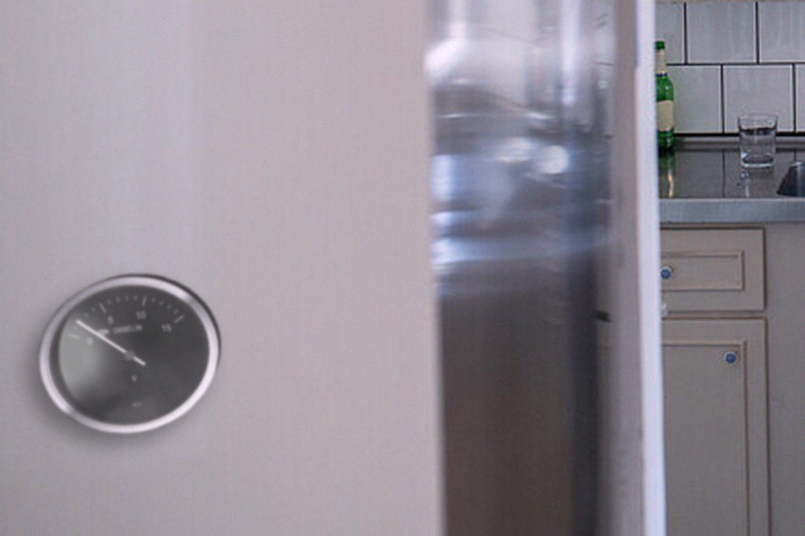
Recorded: {"value": 2, "unit": "V"}
